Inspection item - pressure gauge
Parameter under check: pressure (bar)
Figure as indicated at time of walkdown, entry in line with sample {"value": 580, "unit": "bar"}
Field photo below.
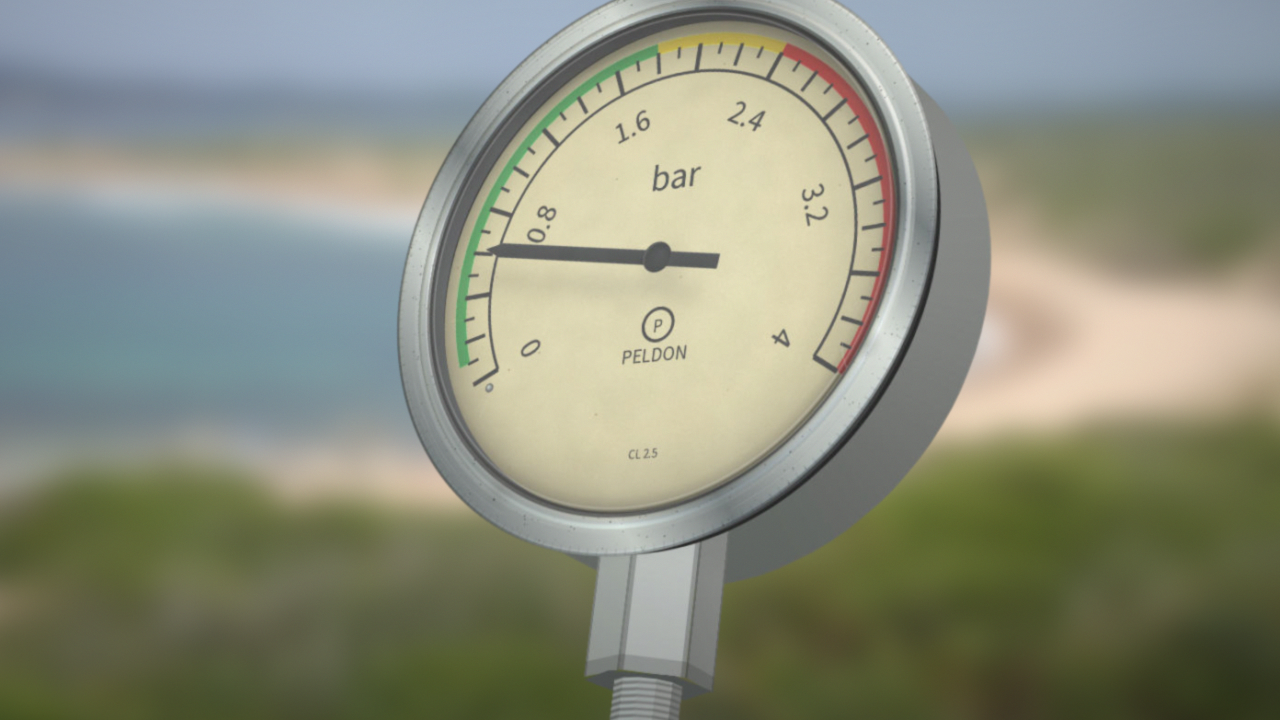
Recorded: {"value": 0.6, "unit": "bar"}
